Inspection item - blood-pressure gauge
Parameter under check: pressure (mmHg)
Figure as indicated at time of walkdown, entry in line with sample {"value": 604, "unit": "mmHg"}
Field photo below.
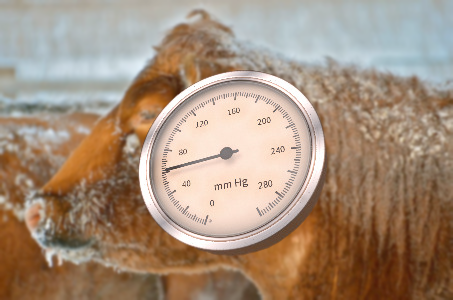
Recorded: {"value": 60, "unit": "mmHg"}
